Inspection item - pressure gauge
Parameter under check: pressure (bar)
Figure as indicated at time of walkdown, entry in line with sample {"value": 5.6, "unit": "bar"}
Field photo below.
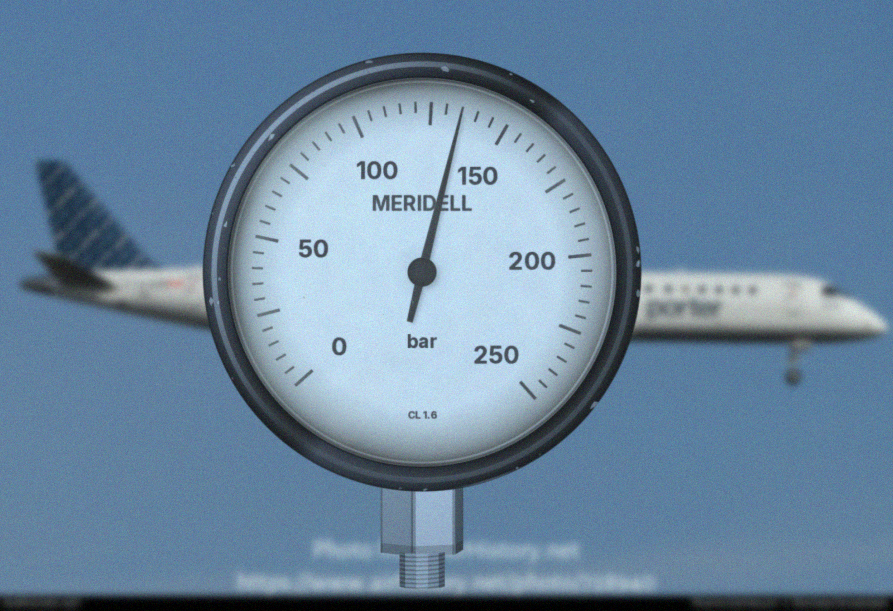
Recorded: {"value": 135, "unit": "bar"}
